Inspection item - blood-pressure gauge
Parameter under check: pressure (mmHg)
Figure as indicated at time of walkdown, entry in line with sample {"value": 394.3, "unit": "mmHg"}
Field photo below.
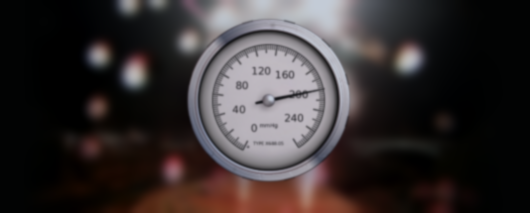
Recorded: {"value": 200, "unit": "mmHg"}
